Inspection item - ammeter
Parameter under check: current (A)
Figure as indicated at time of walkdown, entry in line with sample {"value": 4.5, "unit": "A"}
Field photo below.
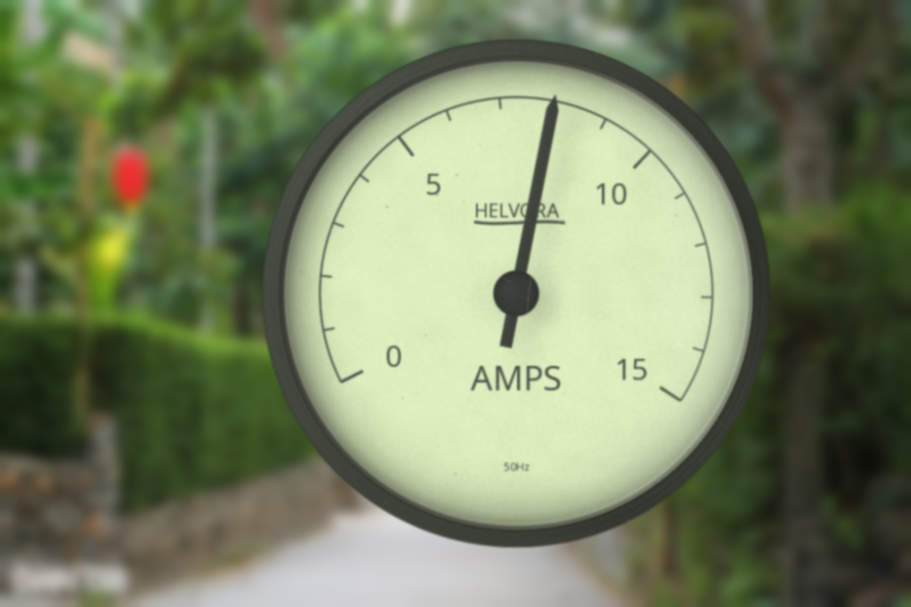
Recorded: {"value": 8, "unit": "A"}
